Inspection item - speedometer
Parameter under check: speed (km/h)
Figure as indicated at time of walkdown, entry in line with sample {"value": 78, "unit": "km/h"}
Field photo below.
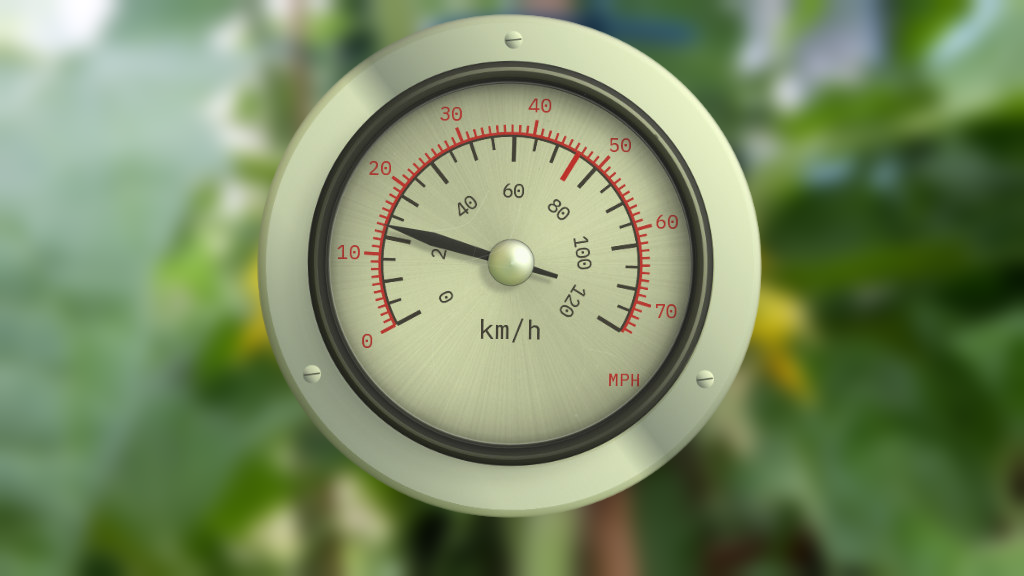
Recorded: {"value": 22.5, "unit": "km/h"}
